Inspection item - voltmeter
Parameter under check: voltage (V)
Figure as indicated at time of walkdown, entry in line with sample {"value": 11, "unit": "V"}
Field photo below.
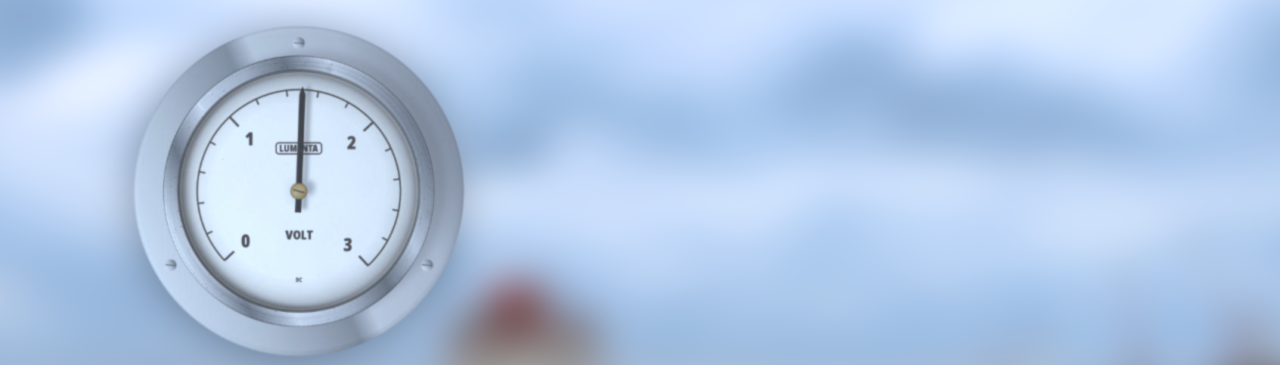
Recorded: {"value": 1.5, "unit": "V"}
